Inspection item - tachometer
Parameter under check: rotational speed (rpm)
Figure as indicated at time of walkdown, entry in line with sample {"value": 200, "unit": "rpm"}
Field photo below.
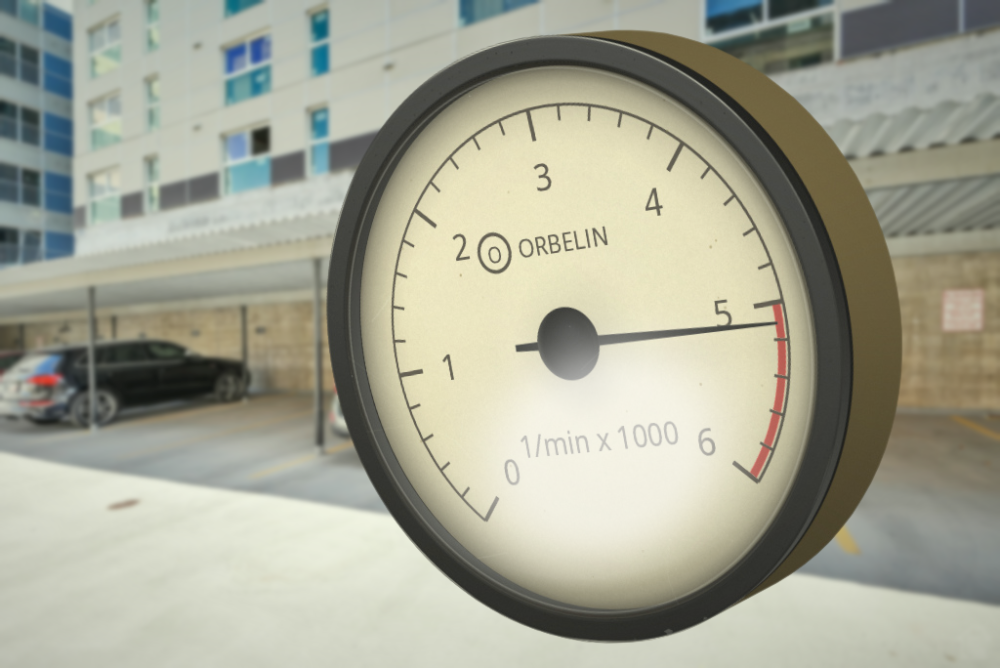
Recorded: {"value": 5100, "unit": "rpm"}
